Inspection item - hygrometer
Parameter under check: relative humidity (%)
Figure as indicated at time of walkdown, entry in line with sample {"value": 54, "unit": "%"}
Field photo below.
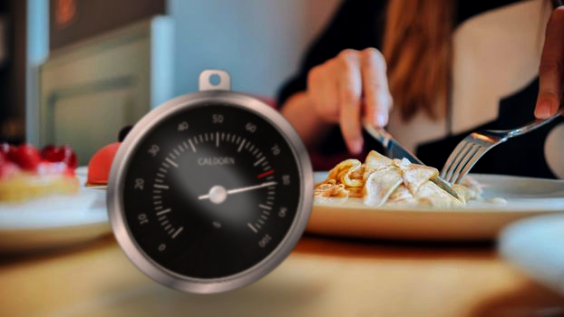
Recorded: {"value": 80, "unit": "%"}
